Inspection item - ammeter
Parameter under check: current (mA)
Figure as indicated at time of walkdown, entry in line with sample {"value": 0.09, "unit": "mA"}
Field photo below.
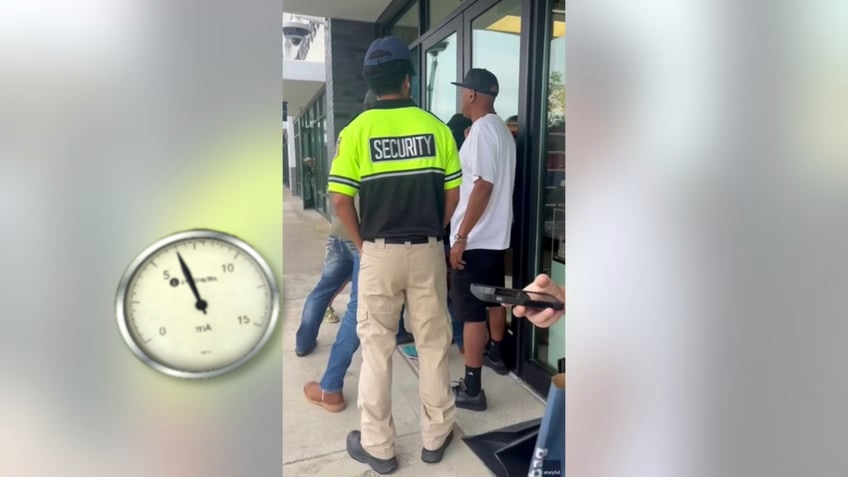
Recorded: {"value": 6.5, "unit": "mA"}
